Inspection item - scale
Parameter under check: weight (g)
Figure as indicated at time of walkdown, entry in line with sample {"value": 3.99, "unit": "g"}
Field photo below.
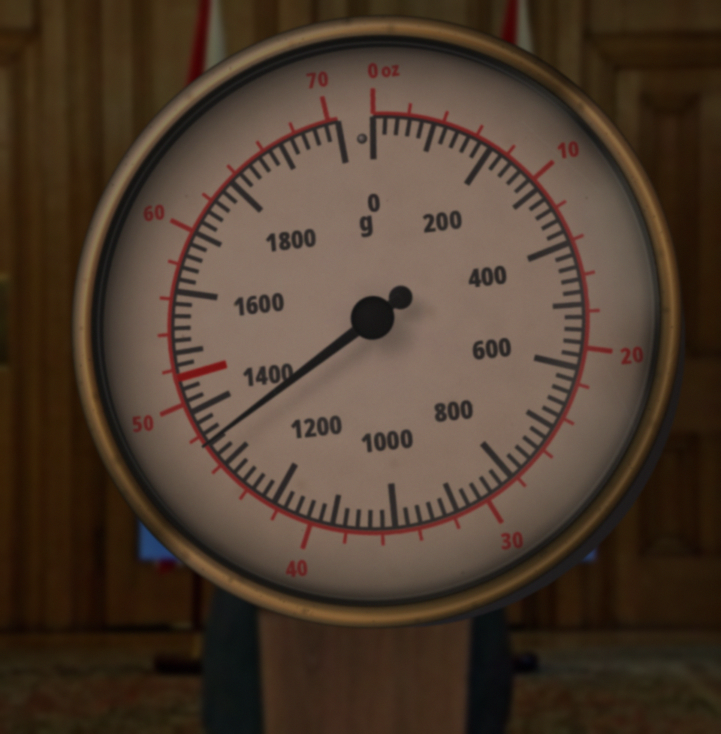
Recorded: {"value": 1340, "unit": "g"}
